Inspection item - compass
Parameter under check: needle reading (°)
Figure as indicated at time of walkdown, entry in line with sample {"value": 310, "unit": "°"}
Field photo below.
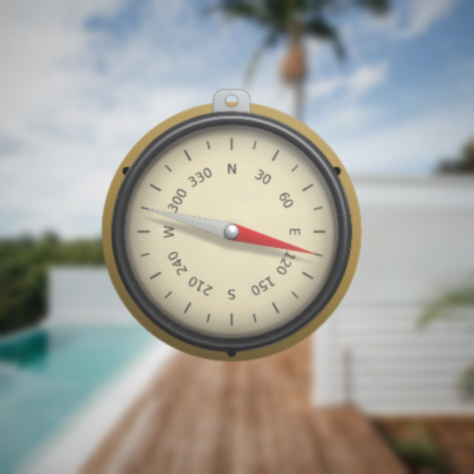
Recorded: {"value": 105, "unit": "°"}
